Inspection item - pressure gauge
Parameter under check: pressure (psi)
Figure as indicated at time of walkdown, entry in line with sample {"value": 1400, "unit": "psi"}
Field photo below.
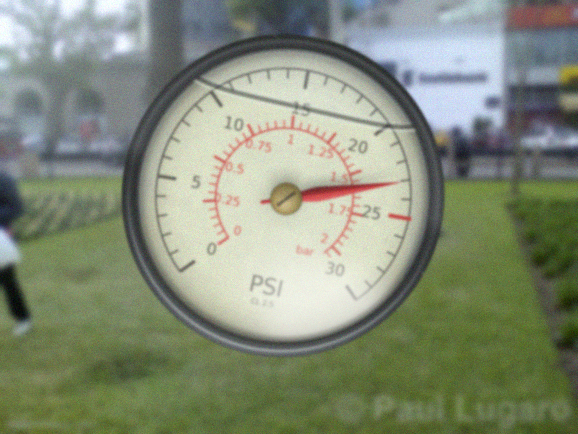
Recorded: {"value": 23, "unit": "psi"}
